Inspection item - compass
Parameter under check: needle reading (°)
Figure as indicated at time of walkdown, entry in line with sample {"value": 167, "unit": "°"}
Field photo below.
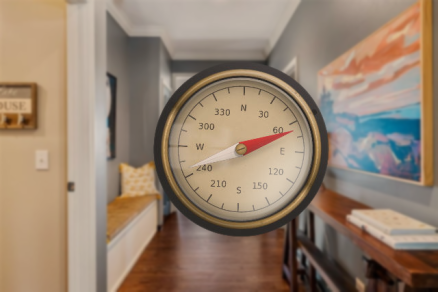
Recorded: {"value": 67.5, "unit": "°"}
